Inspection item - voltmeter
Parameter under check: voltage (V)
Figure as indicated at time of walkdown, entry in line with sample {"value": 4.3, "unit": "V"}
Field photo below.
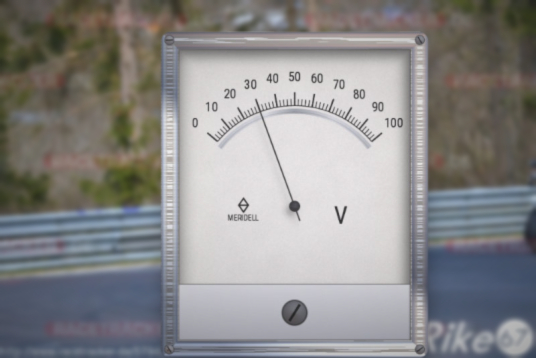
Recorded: {"value": 30, "unit": "V"}
